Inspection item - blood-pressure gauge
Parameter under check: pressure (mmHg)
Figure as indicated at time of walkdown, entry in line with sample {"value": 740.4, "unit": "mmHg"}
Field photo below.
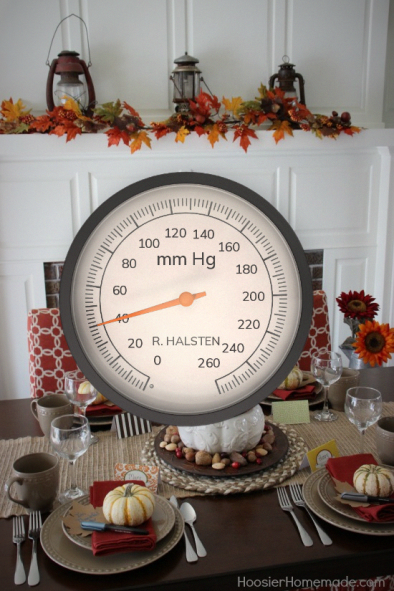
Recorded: {"value": 40, "unit": "mmHg"}
